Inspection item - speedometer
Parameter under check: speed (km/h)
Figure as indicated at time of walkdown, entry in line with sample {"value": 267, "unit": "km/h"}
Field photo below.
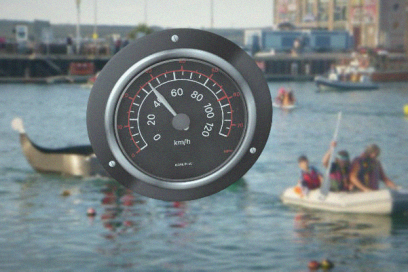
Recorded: {"value": 45, "unit": "km/h"}
